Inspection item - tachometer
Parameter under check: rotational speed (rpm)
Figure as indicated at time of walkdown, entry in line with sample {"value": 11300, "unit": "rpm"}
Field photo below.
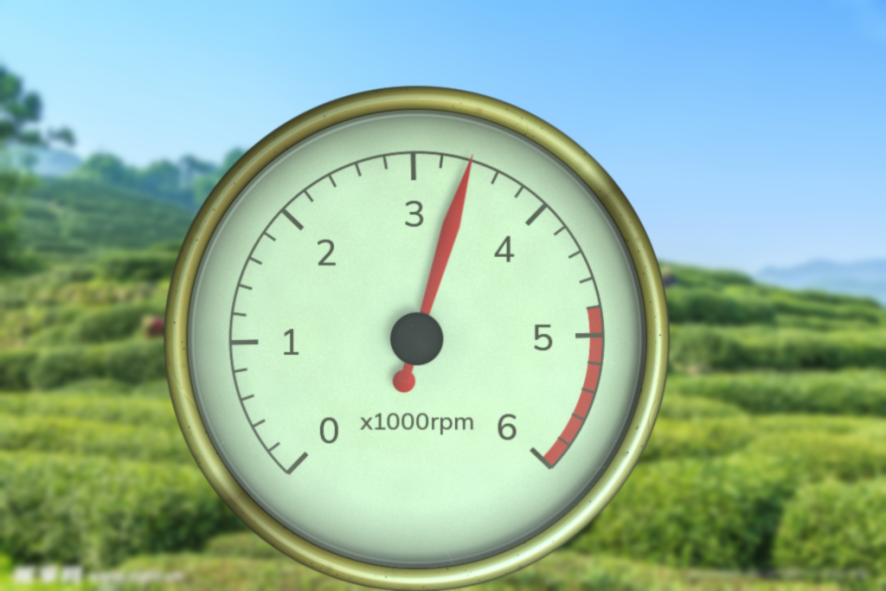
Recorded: {"value": 3400, "unit": "rpm"}
